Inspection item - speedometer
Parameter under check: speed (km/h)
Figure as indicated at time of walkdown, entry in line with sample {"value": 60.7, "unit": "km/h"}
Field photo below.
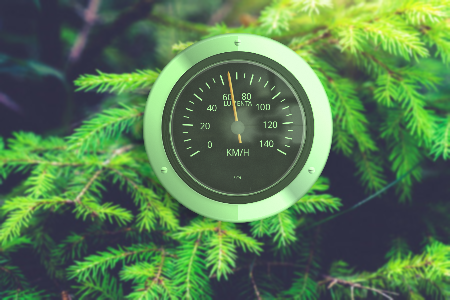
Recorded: {"value": 65, "unit": "km/h"}
